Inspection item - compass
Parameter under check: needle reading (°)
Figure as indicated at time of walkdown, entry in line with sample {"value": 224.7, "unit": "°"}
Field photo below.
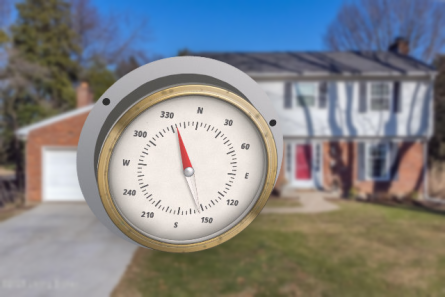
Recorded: {"value": 335, "unit": "°"}
